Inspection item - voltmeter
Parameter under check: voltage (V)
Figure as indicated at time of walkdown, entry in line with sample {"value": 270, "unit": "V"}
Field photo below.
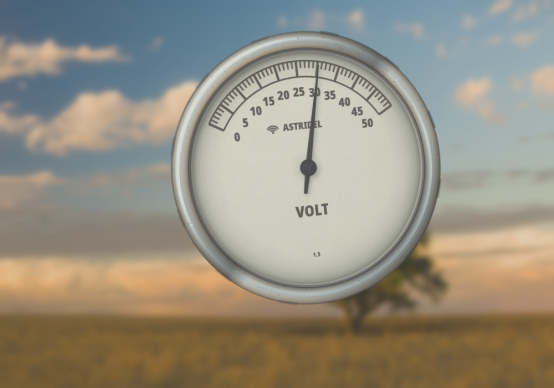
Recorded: {"value": 30, "unit": "V"}
